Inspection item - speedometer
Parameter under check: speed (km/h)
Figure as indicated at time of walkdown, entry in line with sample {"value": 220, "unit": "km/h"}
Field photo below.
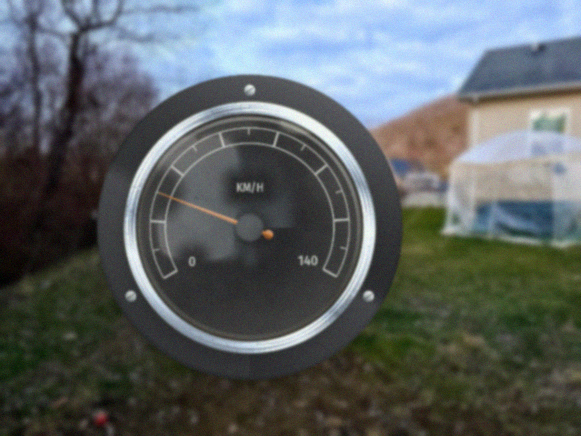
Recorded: {"value": 30, "unit": "km/h"}
